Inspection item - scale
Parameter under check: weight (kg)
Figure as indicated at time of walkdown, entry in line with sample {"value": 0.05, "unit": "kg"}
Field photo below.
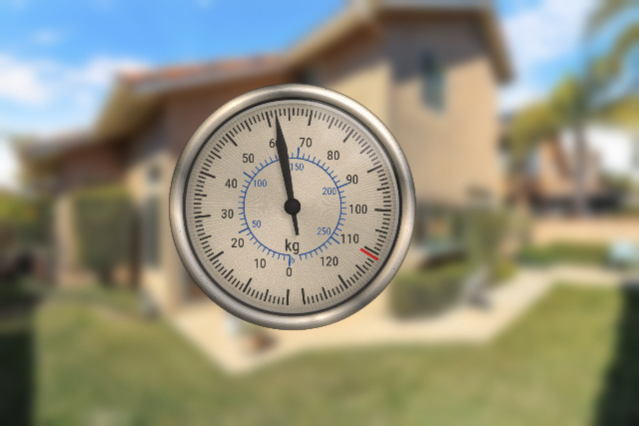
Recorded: {"value": 62, "unit": "kg"}
